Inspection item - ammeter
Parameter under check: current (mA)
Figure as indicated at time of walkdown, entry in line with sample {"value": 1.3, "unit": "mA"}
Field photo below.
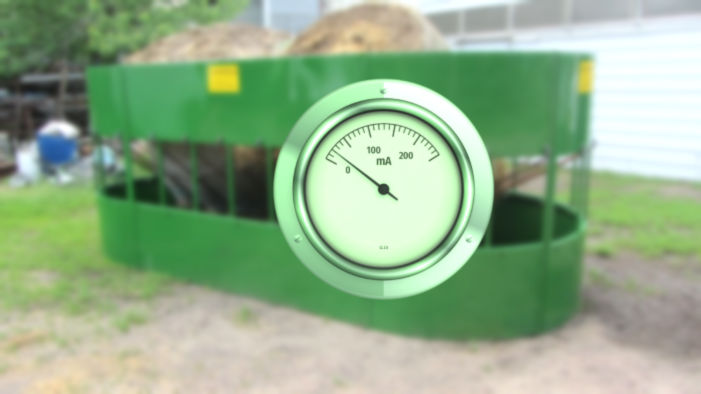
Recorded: {"value": 20, "unit": "mA"}
